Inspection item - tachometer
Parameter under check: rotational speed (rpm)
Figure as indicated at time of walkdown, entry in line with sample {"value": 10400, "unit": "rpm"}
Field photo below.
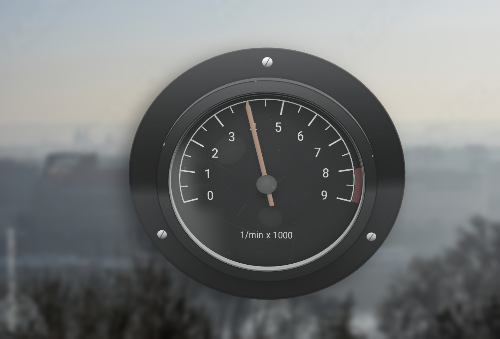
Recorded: {"value": 4000, "unit": "rpm"}
